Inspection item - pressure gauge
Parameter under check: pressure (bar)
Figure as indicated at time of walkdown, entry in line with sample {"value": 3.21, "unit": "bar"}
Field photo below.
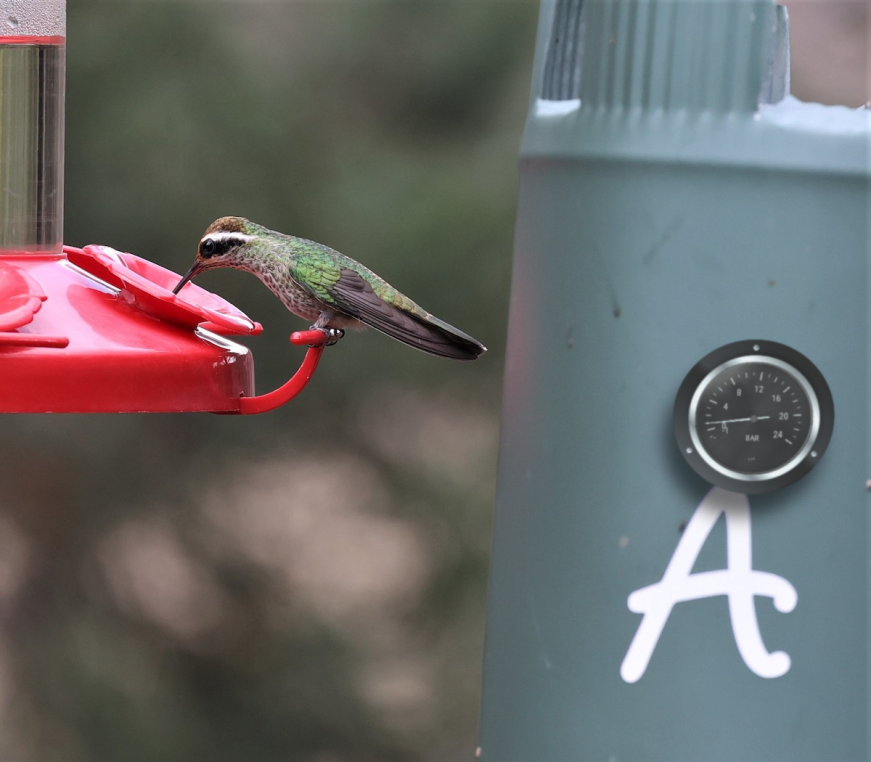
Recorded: {"value": 1, "unit": "bar"}
